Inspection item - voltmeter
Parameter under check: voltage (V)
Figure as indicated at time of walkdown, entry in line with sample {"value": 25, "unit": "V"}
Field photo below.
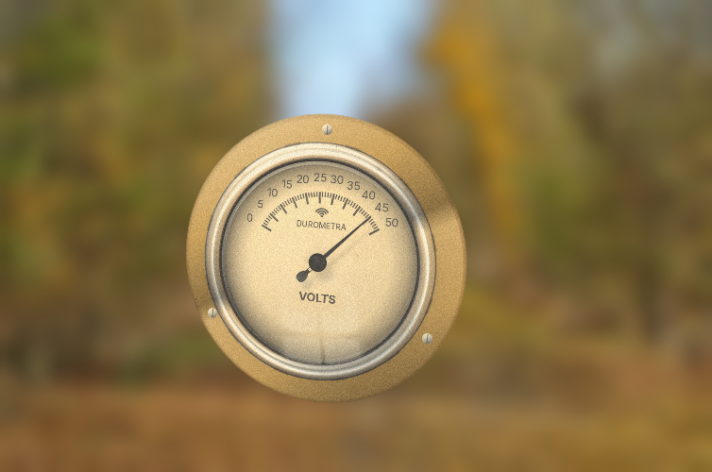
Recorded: {"value": 45, "unit": "V"}
